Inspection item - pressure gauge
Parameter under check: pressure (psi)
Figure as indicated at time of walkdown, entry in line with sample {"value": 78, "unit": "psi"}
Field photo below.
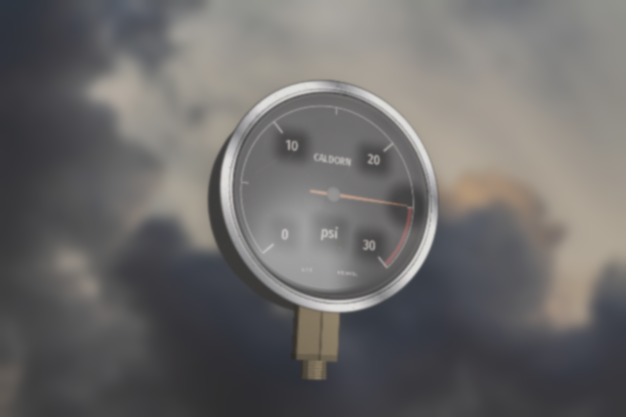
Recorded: {"value": 25, "unit": "psi"}
